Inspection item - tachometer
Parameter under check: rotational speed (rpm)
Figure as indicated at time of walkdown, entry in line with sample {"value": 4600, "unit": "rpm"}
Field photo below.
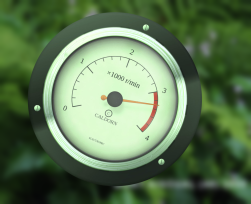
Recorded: {"value": 3300, "unit": "rpm"}
